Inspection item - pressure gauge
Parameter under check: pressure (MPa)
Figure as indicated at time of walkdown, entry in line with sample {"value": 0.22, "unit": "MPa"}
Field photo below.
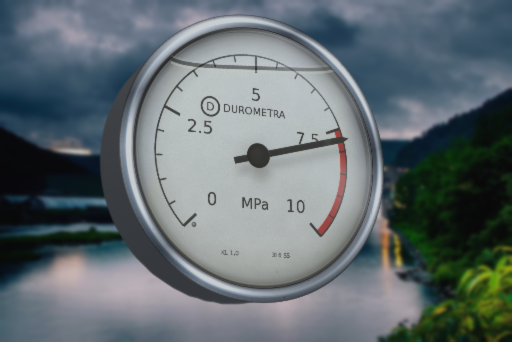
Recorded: {"value": 7.75, "unit": "MPa"}
